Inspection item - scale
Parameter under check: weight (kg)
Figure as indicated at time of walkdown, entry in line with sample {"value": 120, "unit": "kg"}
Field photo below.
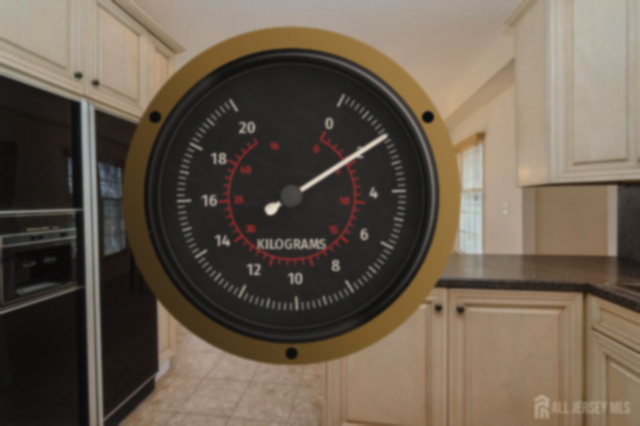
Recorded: {"value": 2, "unit": "kg"}
